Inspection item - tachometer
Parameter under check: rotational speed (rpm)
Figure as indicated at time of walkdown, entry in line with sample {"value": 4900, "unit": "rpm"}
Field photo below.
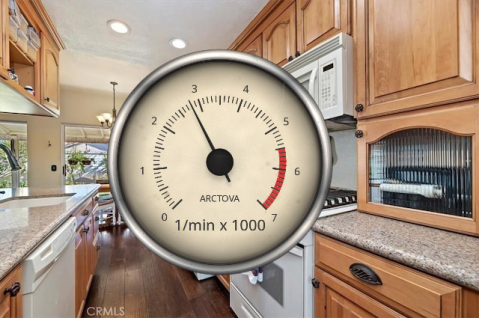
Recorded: {"value": 2800, "unit": "rpm"}
